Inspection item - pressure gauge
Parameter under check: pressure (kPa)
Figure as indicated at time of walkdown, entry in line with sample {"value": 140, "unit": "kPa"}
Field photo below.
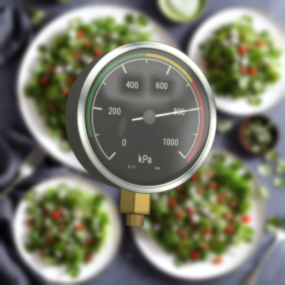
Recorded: {"value": 800, "unit": "kPa"}
